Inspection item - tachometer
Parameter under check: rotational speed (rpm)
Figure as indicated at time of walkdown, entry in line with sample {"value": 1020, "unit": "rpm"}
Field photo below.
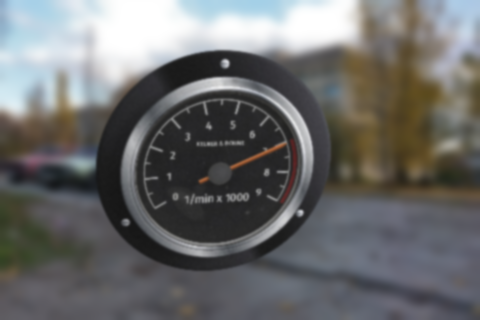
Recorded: {"value": 7000, "unit": "rpm"}
